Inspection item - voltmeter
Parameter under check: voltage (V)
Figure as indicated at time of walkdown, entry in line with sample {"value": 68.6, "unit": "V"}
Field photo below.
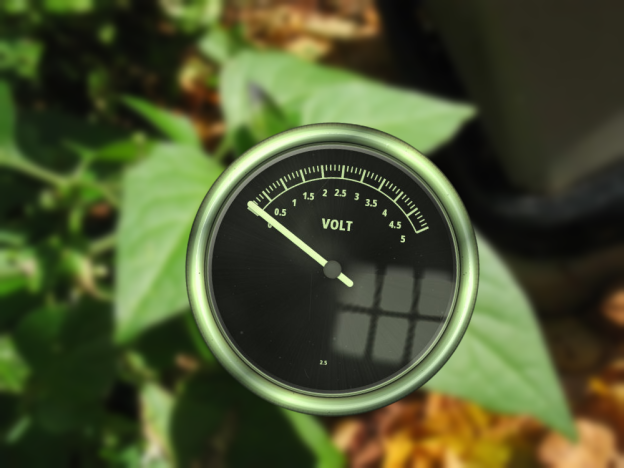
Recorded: {"value": 0.1, "unit": "V"}
